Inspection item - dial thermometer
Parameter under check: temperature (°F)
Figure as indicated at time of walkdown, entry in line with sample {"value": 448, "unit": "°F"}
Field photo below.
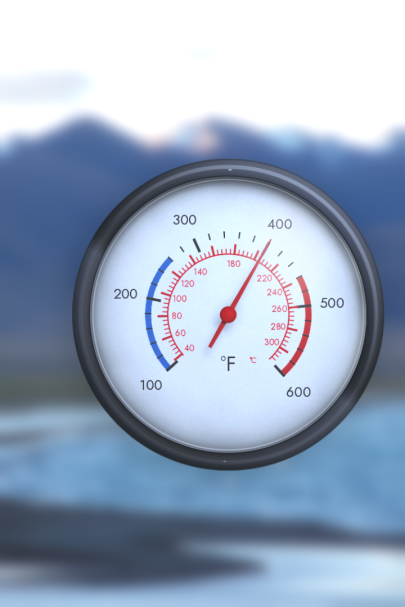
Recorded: {"value": 400, "unit": "°F"}
